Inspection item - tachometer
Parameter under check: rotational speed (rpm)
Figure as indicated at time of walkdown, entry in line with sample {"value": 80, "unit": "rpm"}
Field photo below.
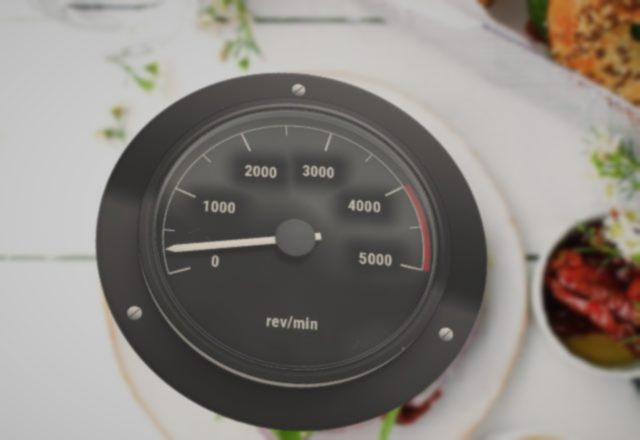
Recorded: {"value": 250, "unit": "rpm"}
